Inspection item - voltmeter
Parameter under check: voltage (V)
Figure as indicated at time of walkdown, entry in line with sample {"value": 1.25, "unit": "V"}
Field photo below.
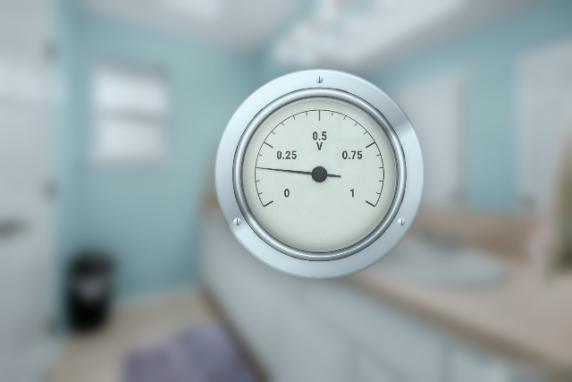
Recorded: {"value": 0.15, "unit": "V"}
